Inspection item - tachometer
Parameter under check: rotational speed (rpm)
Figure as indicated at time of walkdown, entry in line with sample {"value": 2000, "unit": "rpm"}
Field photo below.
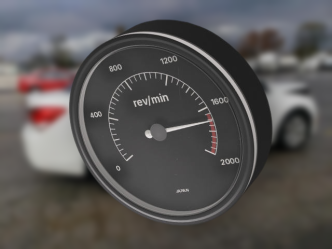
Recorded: {"value": 1700, "unit": "rpm"}
